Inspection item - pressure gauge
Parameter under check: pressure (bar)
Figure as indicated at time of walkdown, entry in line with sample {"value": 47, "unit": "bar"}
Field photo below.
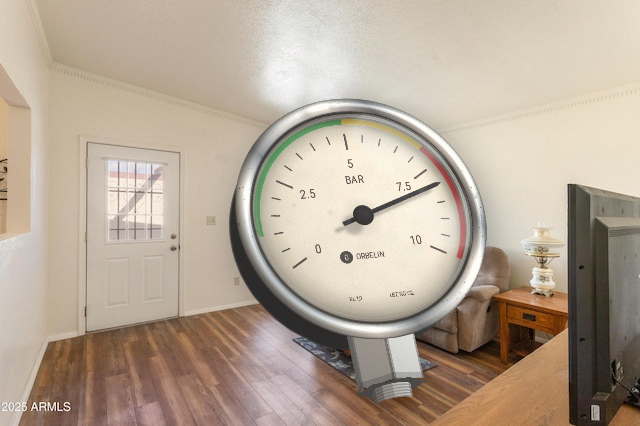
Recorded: {"value": 8, "unit": "bar"}
